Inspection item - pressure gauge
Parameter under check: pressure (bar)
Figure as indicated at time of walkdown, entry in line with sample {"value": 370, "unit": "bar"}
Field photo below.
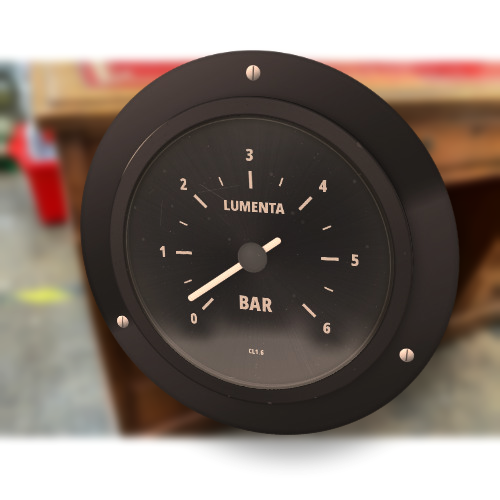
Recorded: {"value": 0.25, "unit": "bar"}
